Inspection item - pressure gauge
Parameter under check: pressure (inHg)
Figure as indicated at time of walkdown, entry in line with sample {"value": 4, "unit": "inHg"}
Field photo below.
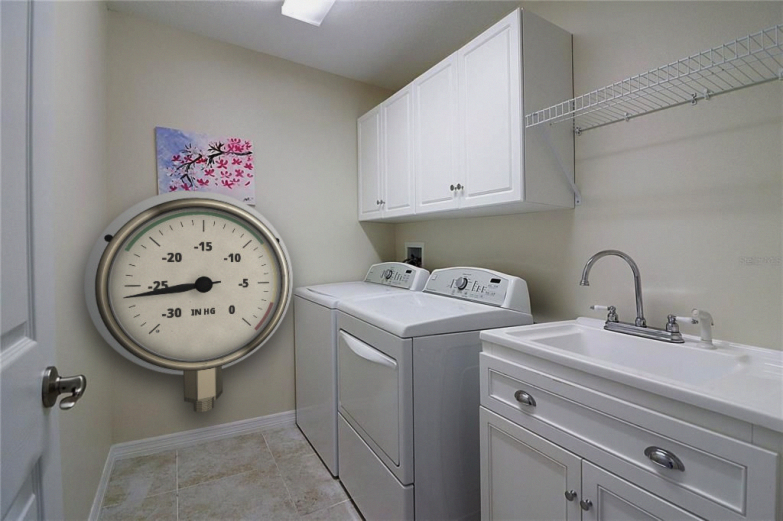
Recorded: {"value": -26, "unit": "inHg"}
